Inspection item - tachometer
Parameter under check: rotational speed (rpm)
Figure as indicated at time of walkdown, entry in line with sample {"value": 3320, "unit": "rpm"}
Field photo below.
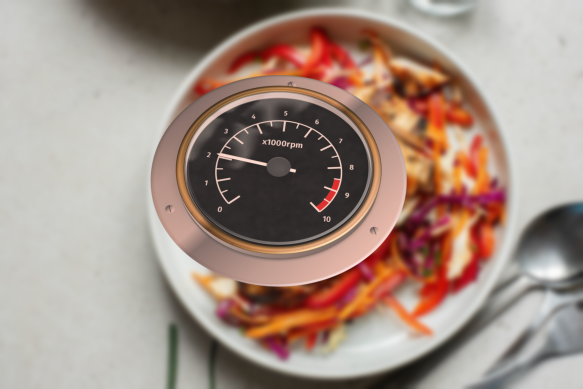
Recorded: {"value": 2000, "unit": "rpm"}
